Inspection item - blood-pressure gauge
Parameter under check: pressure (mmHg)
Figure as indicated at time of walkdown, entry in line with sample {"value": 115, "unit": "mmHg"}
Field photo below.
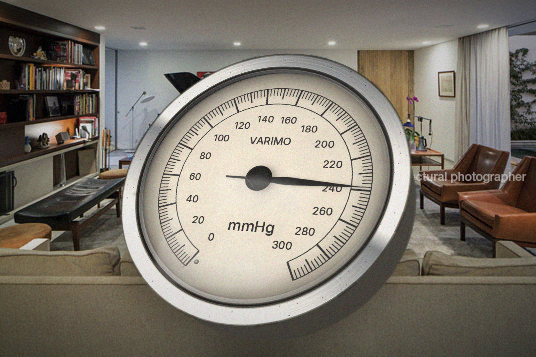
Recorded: {"value": 240, "unit": "mmHg"}
